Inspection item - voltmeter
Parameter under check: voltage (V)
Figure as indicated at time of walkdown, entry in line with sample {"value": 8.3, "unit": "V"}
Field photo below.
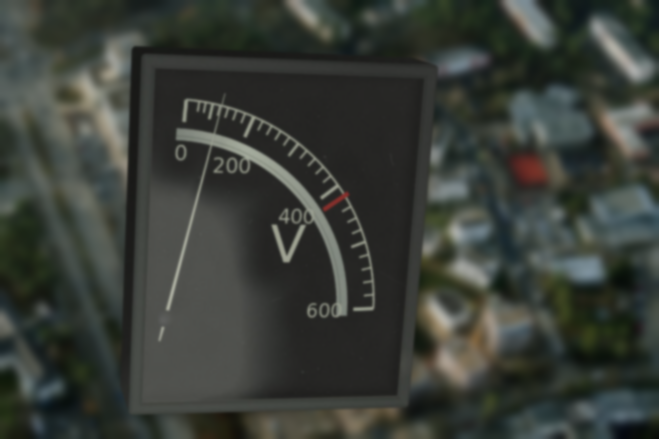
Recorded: {"value": 120, "unit": "V"}
